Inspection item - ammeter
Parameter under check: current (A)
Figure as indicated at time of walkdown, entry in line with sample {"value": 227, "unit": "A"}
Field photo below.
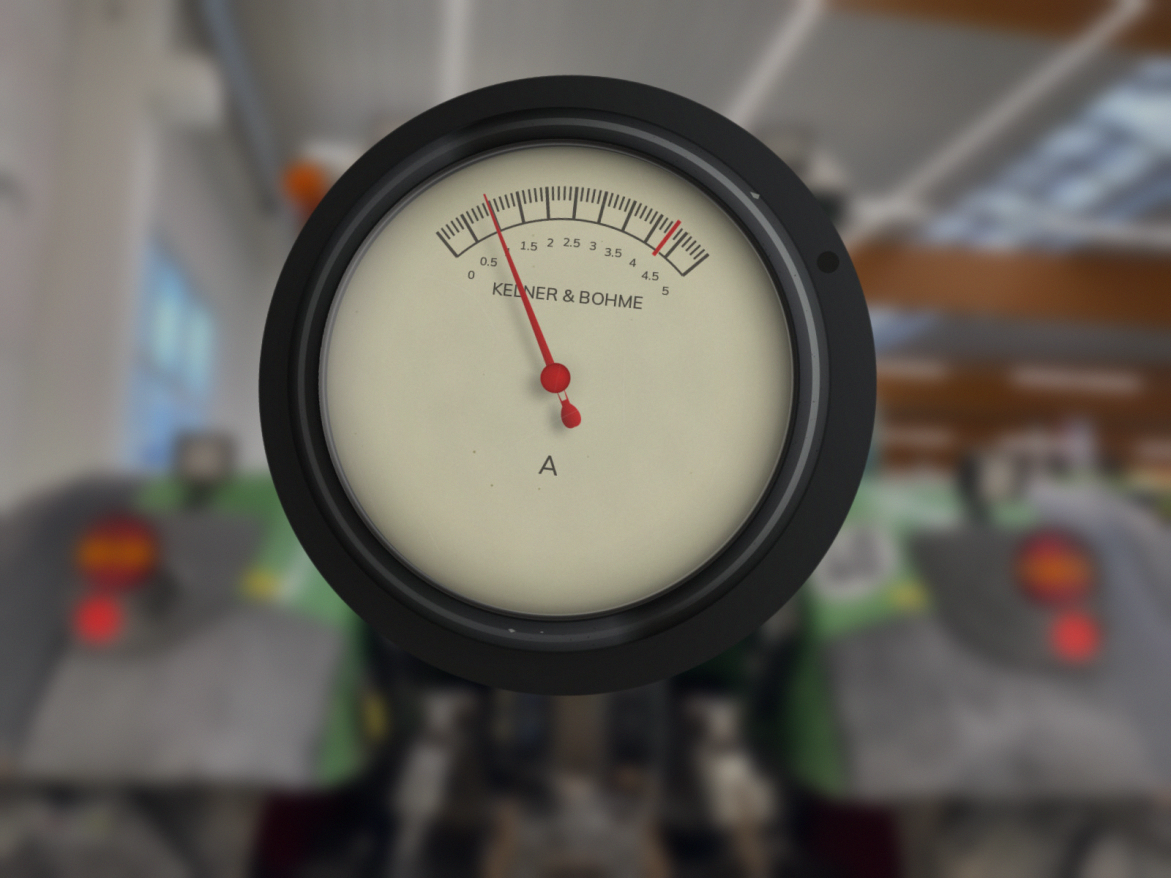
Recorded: {"value": 1, "unit": "A"}
